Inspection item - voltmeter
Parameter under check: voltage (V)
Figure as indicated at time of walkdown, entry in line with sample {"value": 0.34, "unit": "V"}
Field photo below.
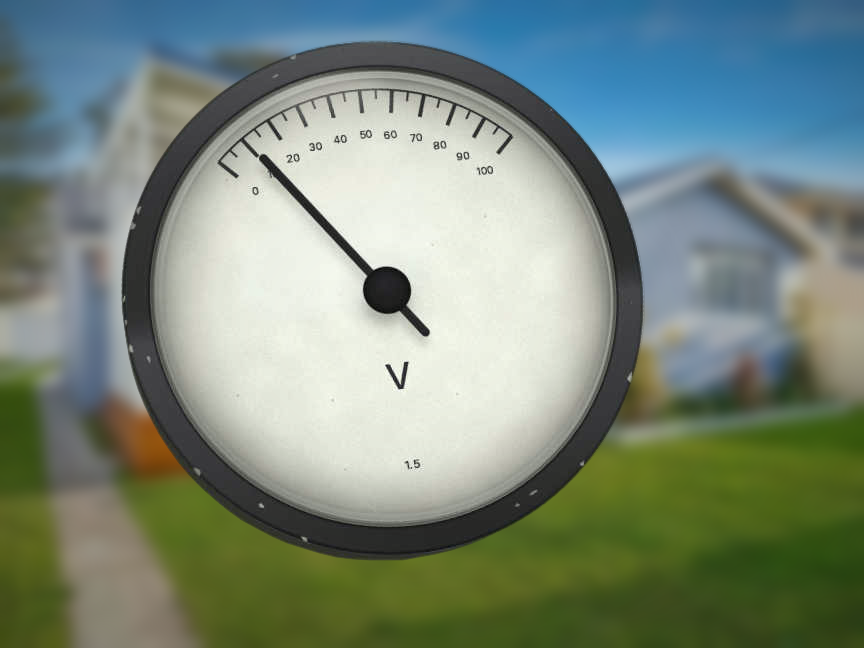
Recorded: {"value": 10, "unit": "V"}
